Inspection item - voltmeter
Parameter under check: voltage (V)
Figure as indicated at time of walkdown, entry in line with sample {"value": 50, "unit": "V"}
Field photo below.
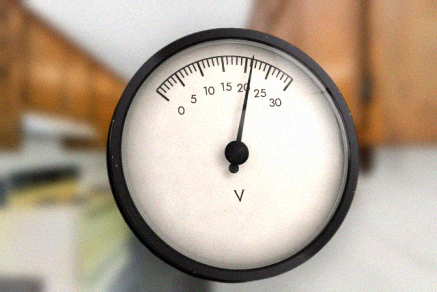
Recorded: {"value": 21, "unit": "V"}
